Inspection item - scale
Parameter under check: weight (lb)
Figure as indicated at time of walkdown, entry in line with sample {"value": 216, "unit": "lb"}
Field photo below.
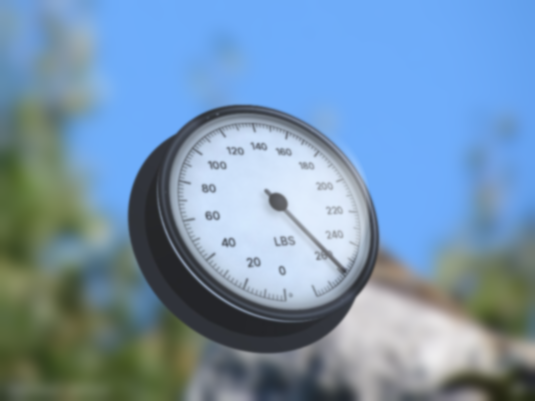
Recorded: {"value": 260, "unit": "lb"}
